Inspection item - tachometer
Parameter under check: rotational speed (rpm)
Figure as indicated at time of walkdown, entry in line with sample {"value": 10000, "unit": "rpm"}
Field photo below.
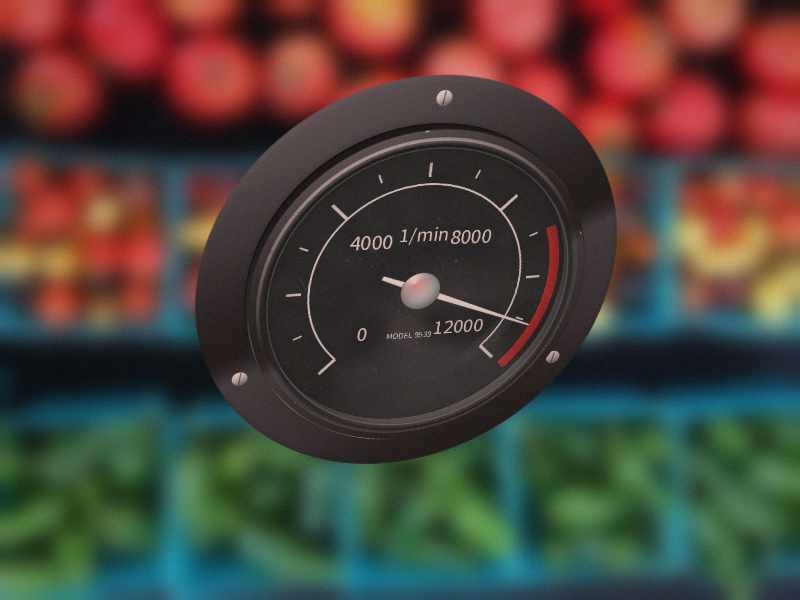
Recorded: {"value": 11000, "unit": "rpm"}
